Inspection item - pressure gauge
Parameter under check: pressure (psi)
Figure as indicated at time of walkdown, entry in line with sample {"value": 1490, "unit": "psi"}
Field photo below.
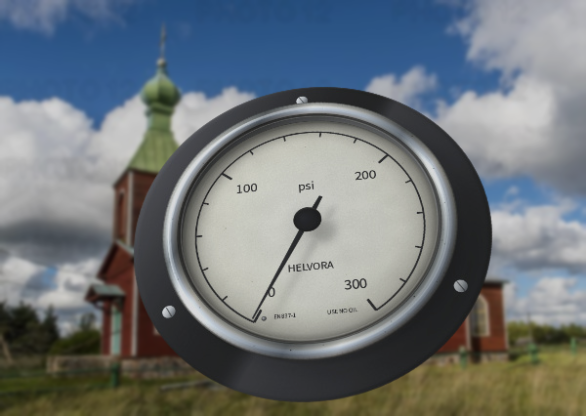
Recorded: {"value": 0, "unit": "psi"}
